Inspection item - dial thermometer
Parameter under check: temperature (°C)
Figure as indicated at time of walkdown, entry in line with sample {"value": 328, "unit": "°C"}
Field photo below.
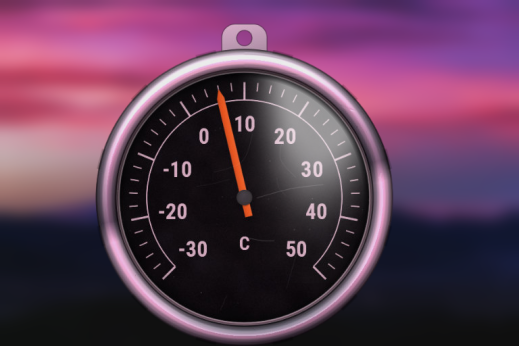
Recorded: {"value": 6, "unit": "°C"}
